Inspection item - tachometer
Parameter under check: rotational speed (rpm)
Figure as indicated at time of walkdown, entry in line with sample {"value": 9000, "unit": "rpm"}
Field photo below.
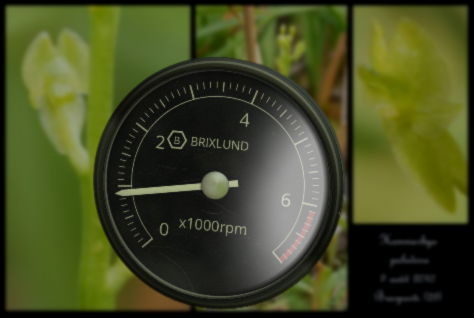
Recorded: {"value": 900, "unit": "rpm"}
